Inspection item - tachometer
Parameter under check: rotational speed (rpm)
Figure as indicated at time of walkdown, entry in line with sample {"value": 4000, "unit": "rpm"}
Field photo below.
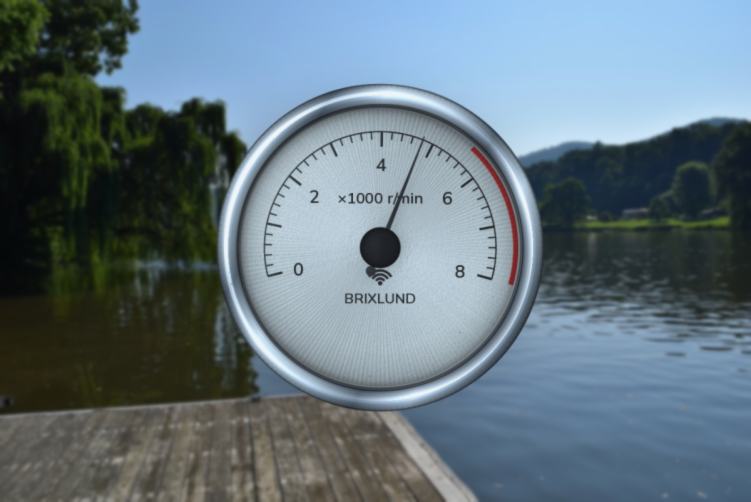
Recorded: {"value": 4800, "unit": "rpm"}
